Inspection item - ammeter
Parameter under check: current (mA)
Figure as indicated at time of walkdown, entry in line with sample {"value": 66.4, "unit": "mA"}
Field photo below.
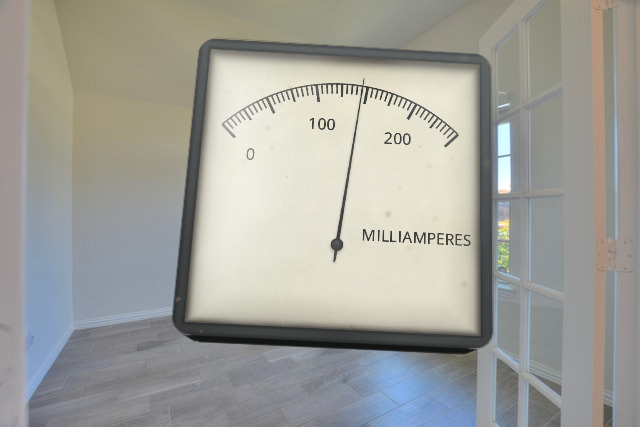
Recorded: {"value": 145, "unit": "mA"}
